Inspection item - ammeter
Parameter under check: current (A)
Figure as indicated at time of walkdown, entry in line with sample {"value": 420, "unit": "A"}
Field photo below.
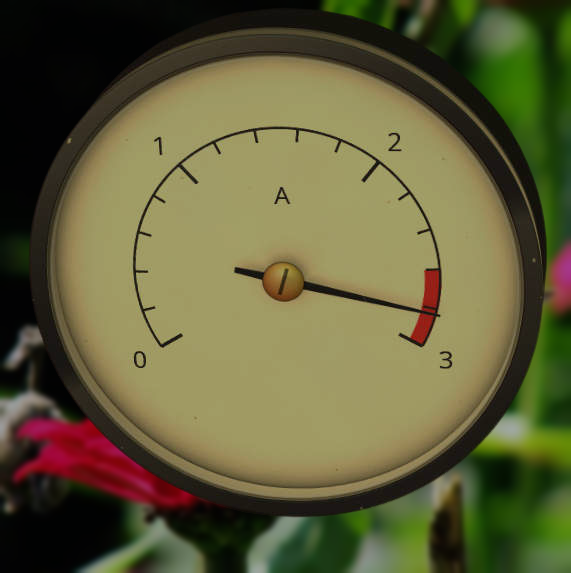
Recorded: {"value": 2.8, "unit": "A"}
